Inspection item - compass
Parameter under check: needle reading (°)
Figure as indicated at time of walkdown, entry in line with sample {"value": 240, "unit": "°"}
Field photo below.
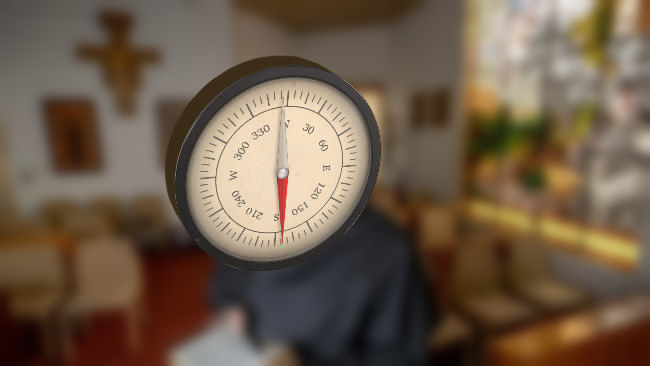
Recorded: {"value": 175, "unit": "°"}
